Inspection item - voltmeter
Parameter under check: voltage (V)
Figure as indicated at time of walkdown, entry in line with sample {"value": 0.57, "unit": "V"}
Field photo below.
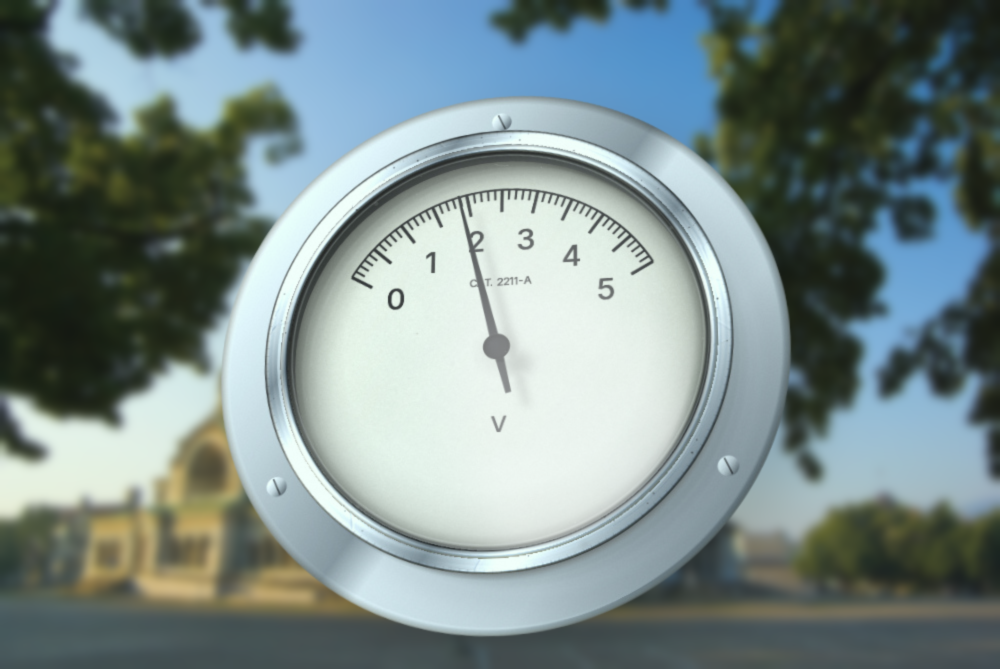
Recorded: {"value": 1.9, "unit": "V"}
